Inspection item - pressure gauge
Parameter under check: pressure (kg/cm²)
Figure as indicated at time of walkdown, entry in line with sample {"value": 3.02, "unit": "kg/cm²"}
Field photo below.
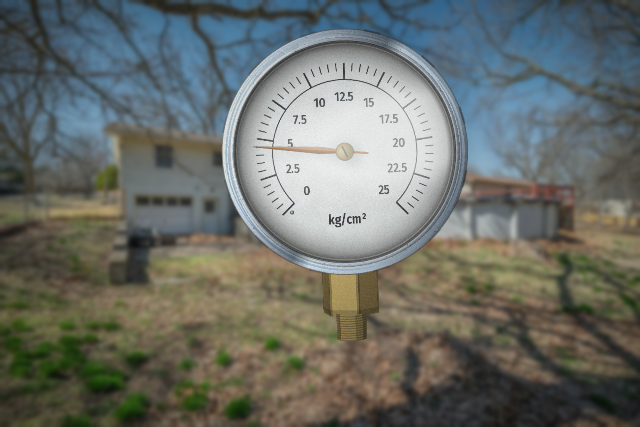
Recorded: {"value": 4.5, "unit": "kg/cm²"}
